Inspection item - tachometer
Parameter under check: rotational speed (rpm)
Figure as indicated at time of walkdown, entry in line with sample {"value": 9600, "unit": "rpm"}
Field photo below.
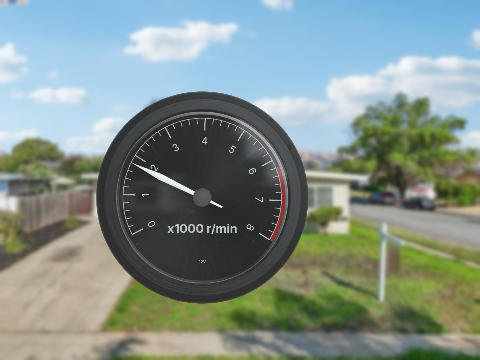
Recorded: {"value": 1800, "unit": "rpm"}
